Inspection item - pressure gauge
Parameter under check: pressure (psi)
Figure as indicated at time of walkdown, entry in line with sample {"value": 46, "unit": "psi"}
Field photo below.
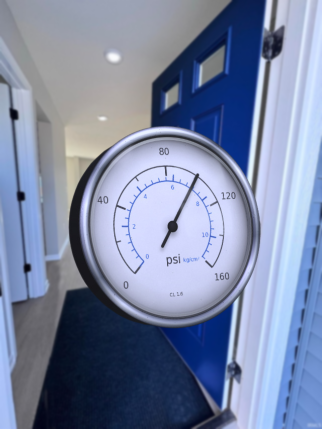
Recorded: {"value": 100, "unit": "psi"}
